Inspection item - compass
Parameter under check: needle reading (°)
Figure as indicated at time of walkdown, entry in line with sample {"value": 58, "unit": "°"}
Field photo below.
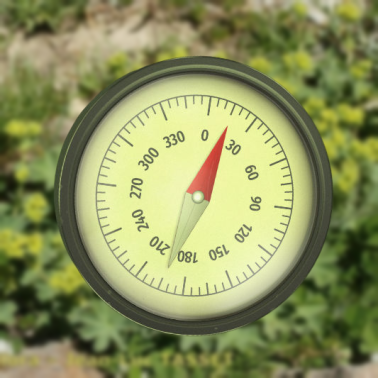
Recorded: {"value": 15, "unit": "°"}
